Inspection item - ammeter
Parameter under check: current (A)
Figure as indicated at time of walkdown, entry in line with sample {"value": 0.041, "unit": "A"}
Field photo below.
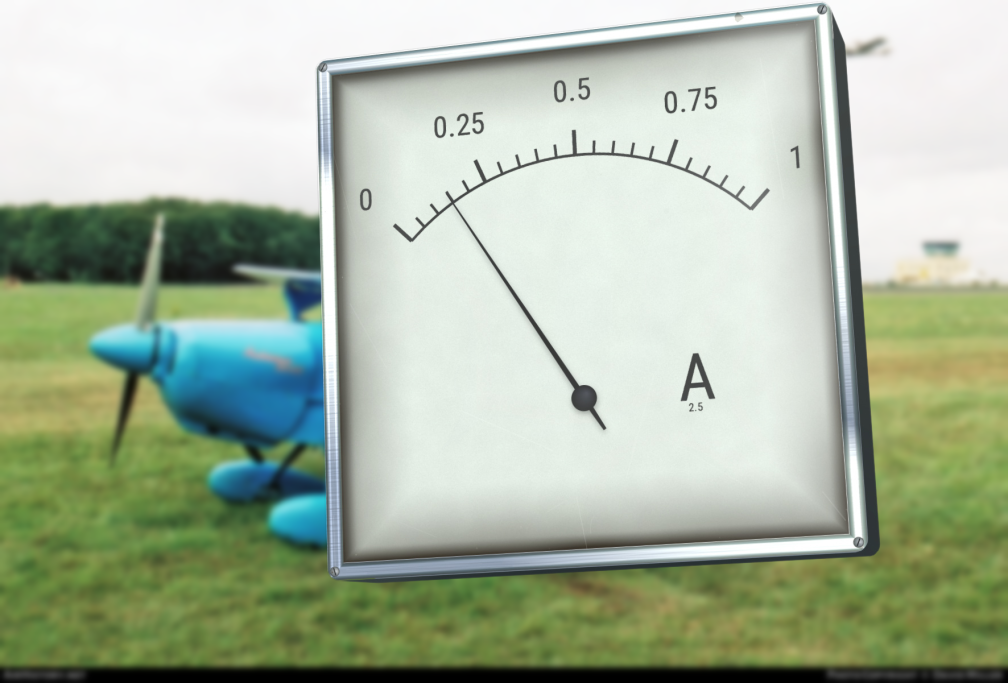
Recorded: {"value": 0.15, "unit": "A"}
